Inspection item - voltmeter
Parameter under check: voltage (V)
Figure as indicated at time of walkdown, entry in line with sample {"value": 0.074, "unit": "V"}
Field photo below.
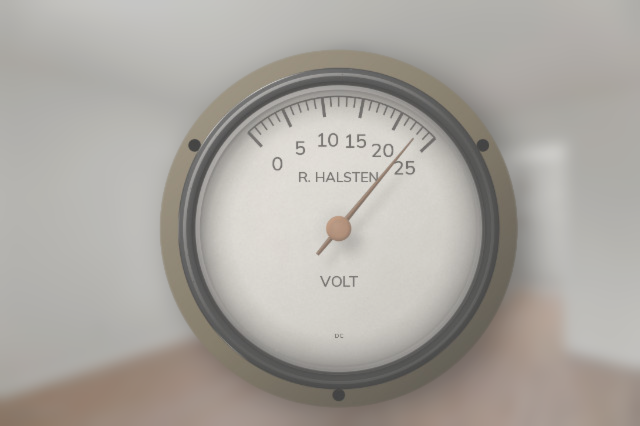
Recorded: {"value": 23, "unit": "V"}
